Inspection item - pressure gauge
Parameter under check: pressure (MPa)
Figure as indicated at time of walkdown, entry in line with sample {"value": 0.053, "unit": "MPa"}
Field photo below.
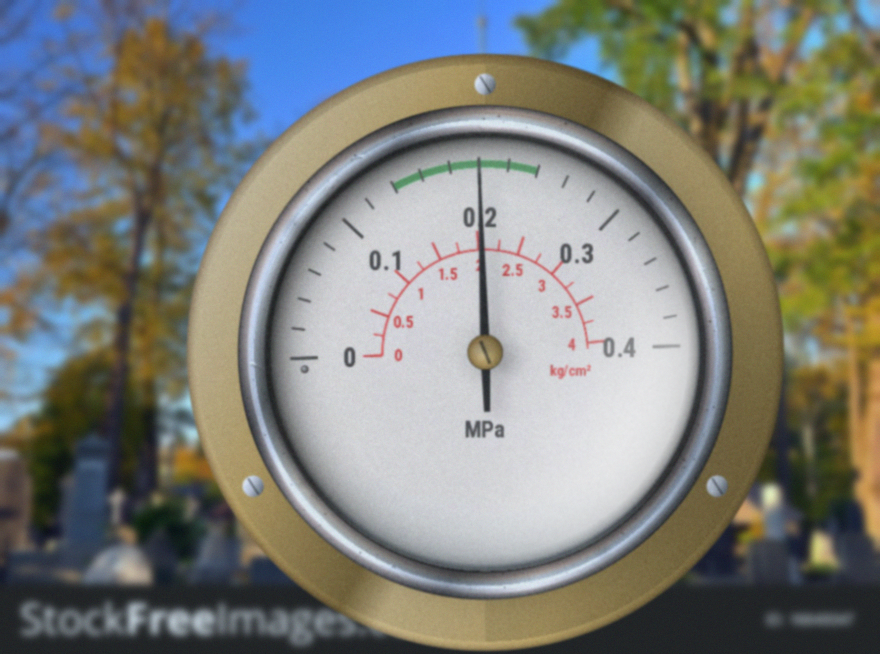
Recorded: {"value": 0.2, "unit": "MPa"}
